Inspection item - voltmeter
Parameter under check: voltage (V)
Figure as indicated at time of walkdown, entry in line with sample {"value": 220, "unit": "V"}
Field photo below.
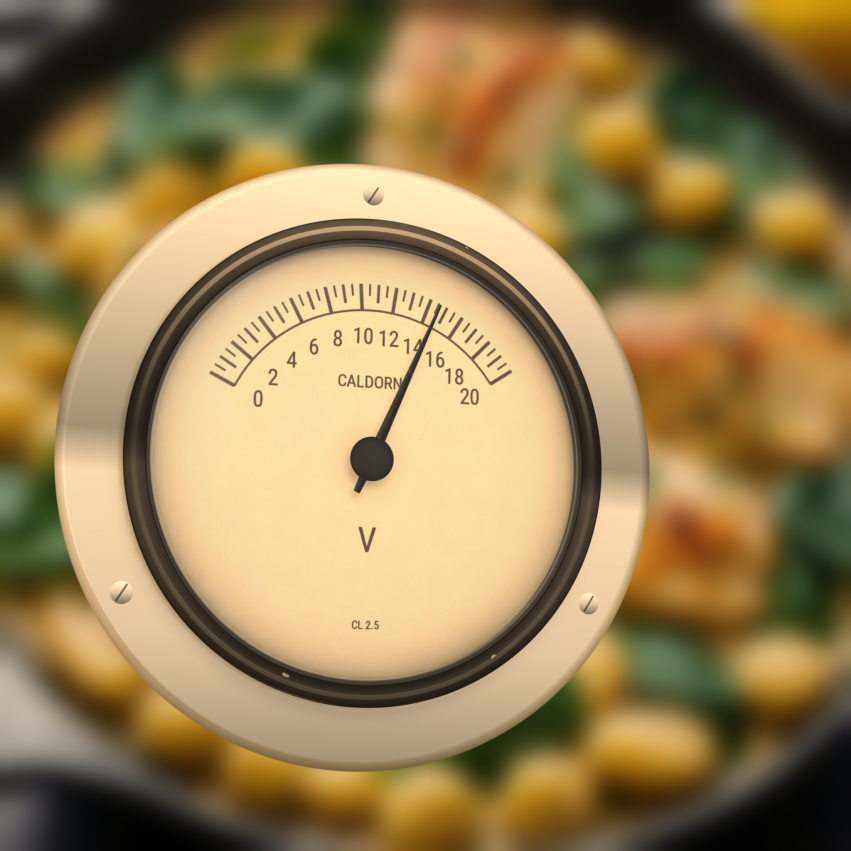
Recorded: {"value": 14.5, "unit": "V"}
